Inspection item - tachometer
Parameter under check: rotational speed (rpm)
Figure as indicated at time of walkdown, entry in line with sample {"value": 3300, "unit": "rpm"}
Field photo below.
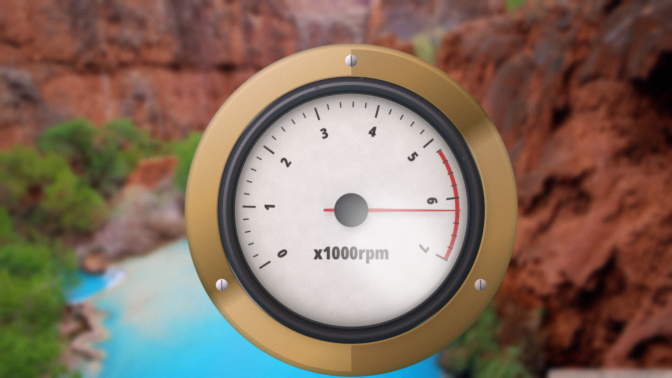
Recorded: {"value": 6200, "unit": "rpm"}
